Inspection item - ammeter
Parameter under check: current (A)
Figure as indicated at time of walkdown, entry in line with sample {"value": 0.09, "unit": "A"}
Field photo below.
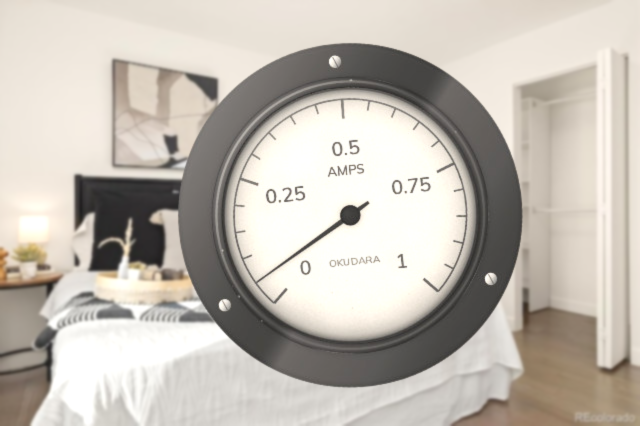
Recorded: {"value": 0.05, "unit": "A"}
